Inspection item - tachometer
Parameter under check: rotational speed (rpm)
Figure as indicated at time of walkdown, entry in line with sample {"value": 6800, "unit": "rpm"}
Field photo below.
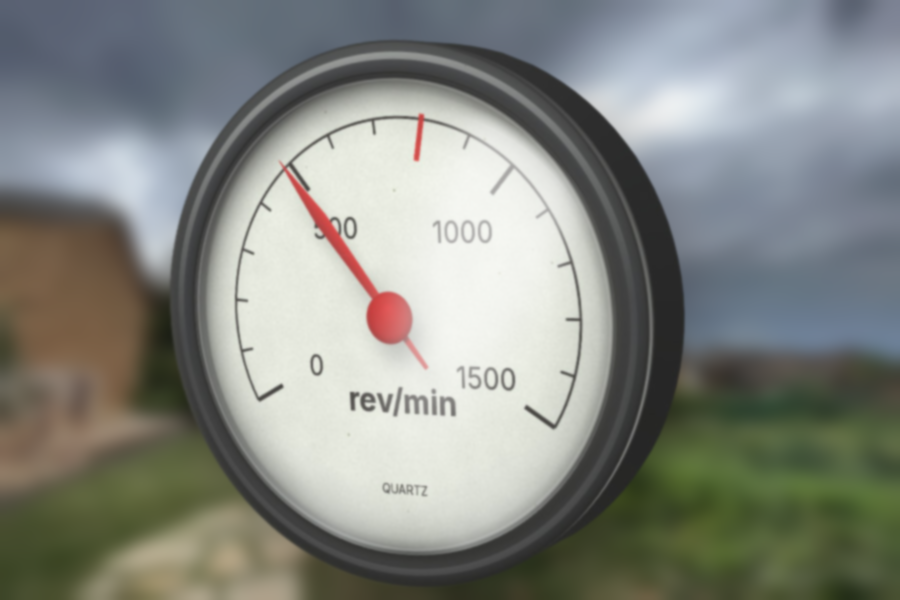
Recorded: {"value": 500, "unit": "rpm"}
